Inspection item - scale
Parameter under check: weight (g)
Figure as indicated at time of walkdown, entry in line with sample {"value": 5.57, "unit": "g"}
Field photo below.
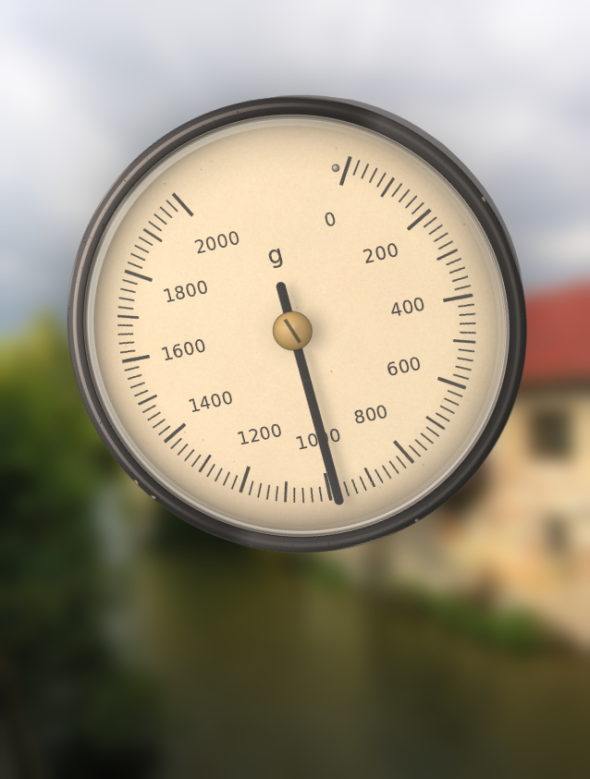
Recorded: {"value": 980, "unit": "g"}
